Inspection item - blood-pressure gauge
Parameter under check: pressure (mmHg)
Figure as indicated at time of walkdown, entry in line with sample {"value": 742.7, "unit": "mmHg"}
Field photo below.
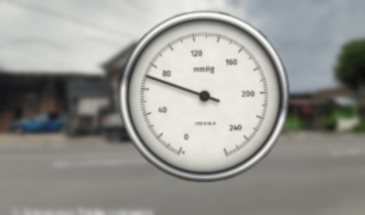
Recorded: {"value": 70, "unit": "mmHg"}
